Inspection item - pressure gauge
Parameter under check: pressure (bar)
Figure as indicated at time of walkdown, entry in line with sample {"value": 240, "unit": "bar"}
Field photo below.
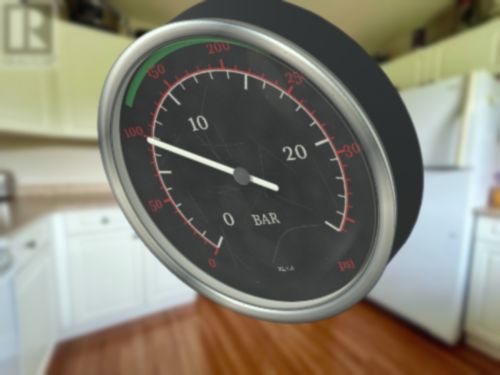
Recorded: {"value": 7, "unit": "bar"}
